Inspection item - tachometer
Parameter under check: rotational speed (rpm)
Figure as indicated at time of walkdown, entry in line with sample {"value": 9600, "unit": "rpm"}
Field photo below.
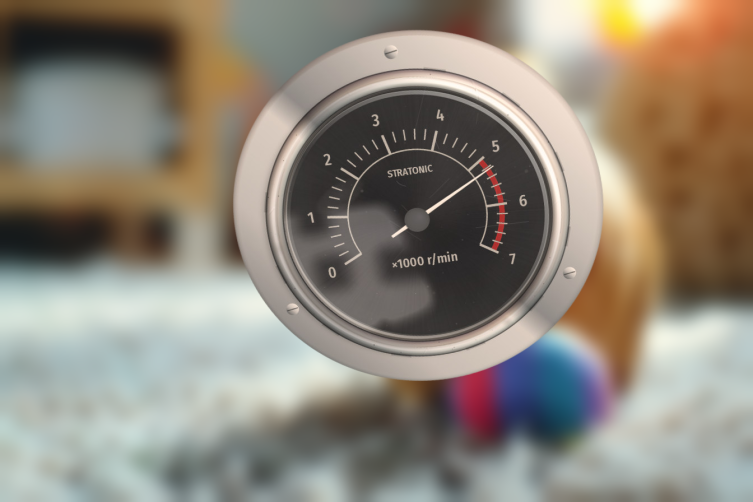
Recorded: {"value": 5200, "unit": "rpm"}
